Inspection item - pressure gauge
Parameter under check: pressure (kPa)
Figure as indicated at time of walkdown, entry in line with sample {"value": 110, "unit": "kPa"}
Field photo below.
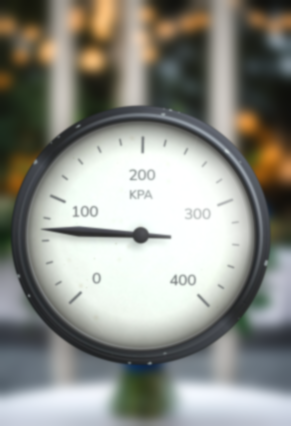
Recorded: {"value": 70, "unit": "kPa"}
